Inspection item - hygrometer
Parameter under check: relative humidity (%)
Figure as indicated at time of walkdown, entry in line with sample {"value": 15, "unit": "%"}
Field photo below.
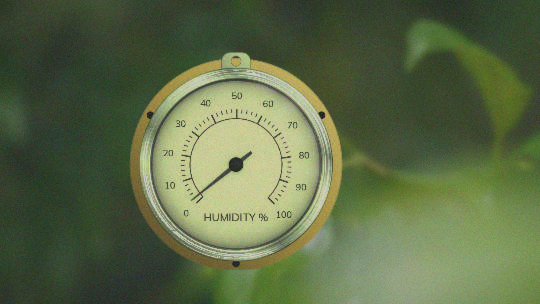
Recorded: {"value": 2, "unit": "%"}
